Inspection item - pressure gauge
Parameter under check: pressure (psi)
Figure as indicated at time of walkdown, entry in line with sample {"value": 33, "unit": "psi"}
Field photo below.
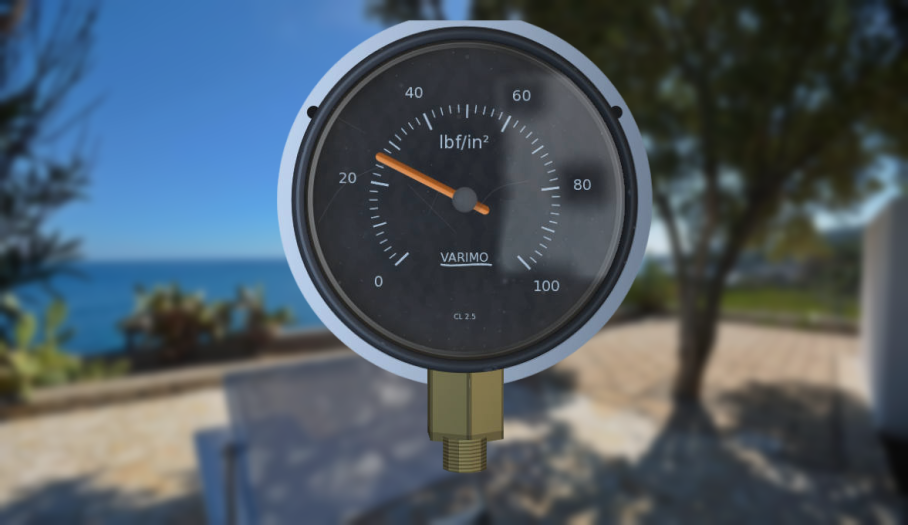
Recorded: {"value": 26, "unit": "psi"}
